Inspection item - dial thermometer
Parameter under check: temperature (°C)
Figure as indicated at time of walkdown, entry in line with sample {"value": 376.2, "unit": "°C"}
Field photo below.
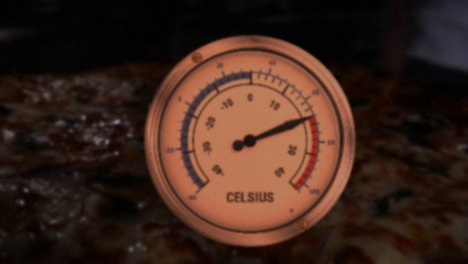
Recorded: {"value": 20, "unit": "°C"}
